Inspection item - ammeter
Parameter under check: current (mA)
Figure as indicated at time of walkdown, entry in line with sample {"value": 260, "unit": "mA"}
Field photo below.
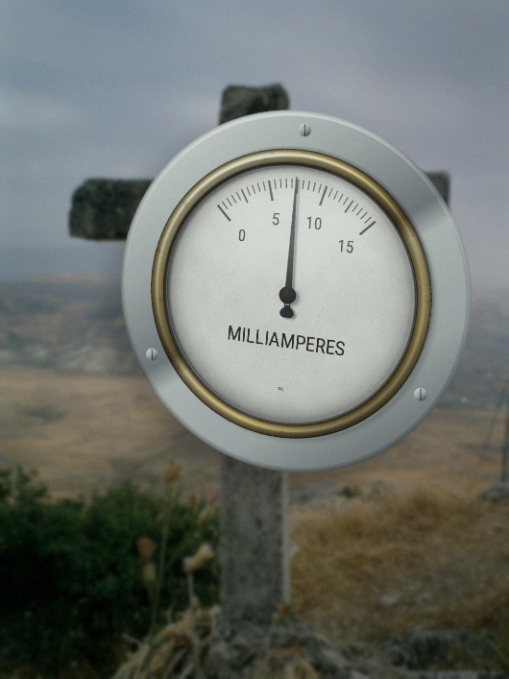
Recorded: {"value": 7.5, "unit": "mA"}
